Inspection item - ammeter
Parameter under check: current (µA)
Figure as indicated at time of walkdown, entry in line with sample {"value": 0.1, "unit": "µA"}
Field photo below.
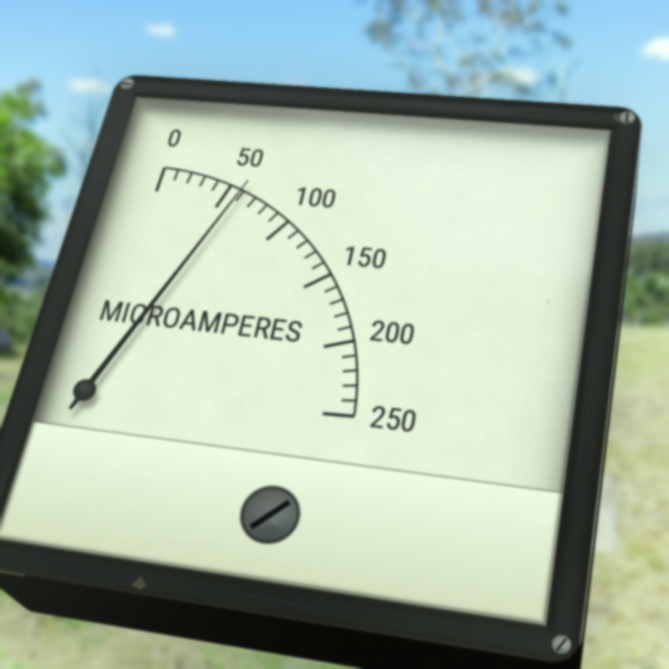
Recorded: {"value": 60, "unit": "µA"}
